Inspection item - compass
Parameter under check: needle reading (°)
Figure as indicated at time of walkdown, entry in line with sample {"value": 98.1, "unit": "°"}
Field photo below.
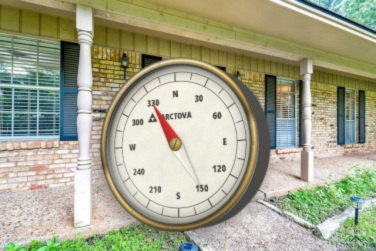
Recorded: {"value": 330, "unit": "°"}
